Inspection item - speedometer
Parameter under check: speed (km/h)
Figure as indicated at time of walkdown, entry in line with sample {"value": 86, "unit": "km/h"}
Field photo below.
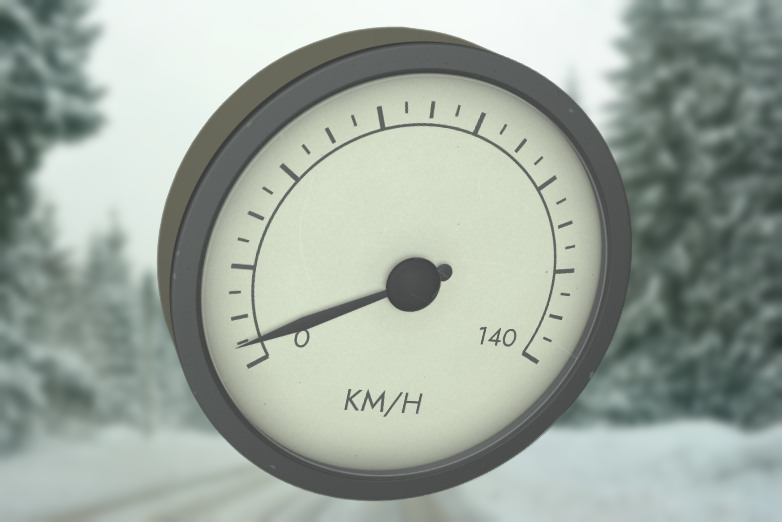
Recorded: {"value": 5, "unit": "km/h"}
